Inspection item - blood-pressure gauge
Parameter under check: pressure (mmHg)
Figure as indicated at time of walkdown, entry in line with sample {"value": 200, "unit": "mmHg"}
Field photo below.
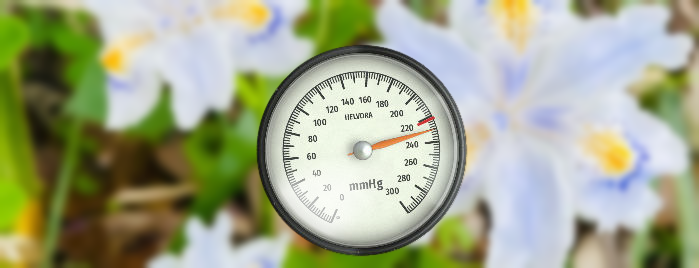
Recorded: {"value": 230, "unit": "mmHg"}
